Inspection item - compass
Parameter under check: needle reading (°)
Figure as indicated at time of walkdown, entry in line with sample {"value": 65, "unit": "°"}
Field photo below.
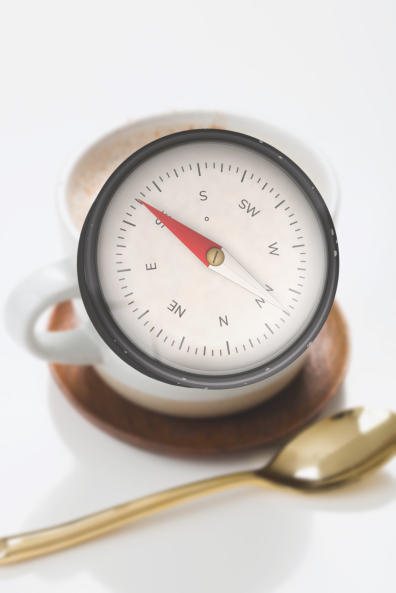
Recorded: {"value": 135, "unit": "°"}
